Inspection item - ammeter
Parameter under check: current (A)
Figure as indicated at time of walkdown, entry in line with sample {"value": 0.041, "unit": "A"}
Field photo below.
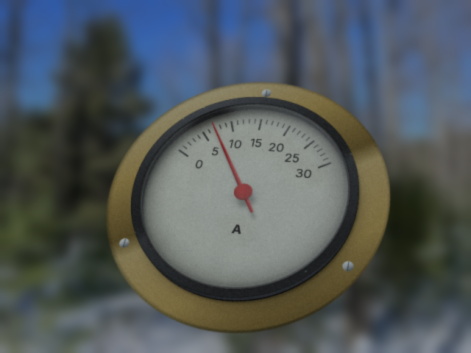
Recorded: {"value": 7, "unit": "A"}
